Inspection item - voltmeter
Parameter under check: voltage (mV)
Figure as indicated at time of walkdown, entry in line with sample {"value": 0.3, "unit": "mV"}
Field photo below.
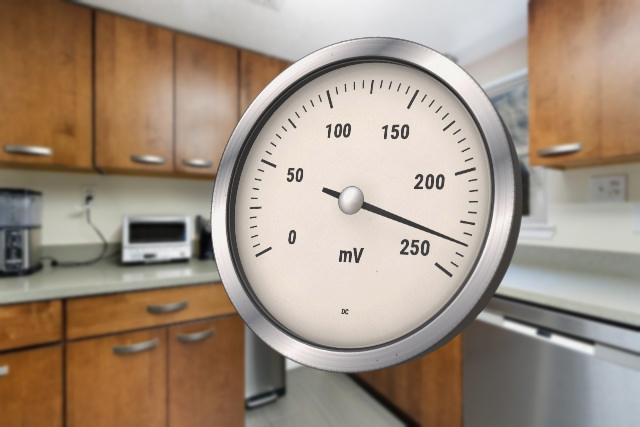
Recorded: {"value": 235, "unit": "mV"}
